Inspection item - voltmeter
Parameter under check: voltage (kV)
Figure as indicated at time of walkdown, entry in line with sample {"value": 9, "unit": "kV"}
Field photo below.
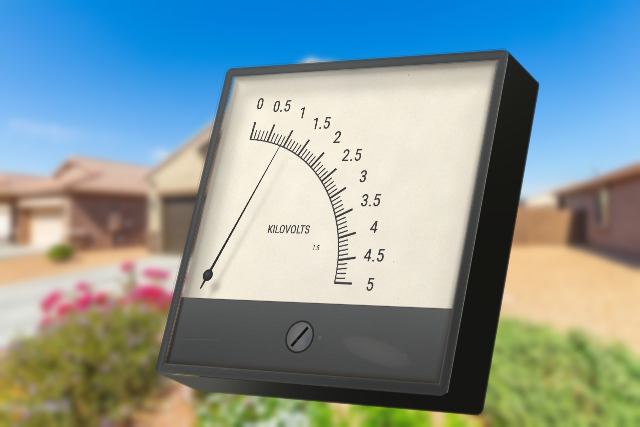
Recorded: {"value": 1, "unit": "kV"}
